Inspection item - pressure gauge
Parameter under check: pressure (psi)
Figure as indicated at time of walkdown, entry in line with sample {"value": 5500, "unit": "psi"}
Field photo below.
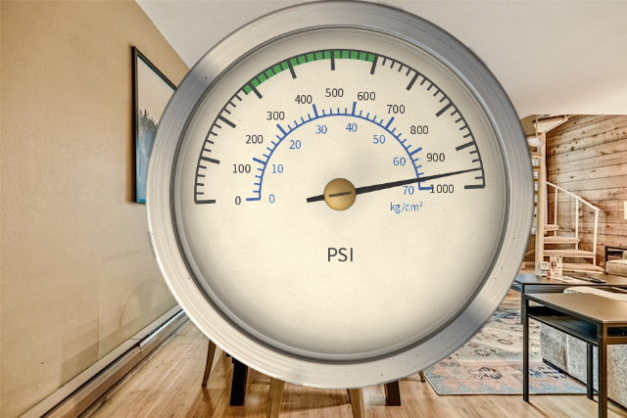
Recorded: {"value": 960, "unit": "psi"}
